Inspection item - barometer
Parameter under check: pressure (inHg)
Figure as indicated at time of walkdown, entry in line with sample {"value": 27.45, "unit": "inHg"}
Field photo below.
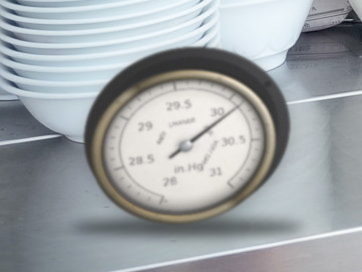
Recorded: {"value": 30.1, "unit": "inHg"}
